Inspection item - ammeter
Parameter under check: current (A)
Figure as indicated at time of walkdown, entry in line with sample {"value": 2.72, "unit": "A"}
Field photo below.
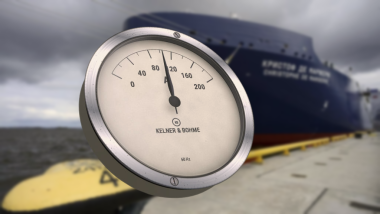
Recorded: {"value": 100, "unit": "A"}
